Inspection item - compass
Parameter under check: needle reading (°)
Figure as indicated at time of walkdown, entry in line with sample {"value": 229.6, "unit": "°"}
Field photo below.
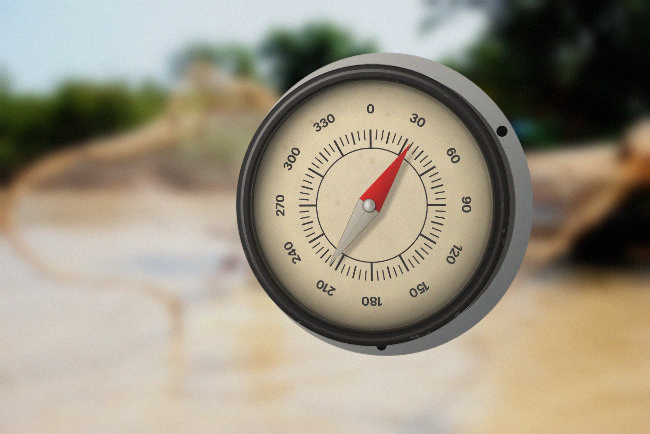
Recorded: {"value": 35, "unit": "°"}
